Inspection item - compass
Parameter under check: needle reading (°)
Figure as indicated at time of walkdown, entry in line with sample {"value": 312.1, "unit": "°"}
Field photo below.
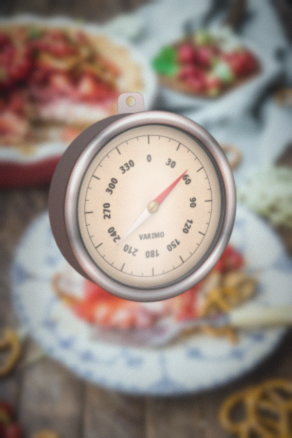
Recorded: {"value": 50, "unit": "°"}
